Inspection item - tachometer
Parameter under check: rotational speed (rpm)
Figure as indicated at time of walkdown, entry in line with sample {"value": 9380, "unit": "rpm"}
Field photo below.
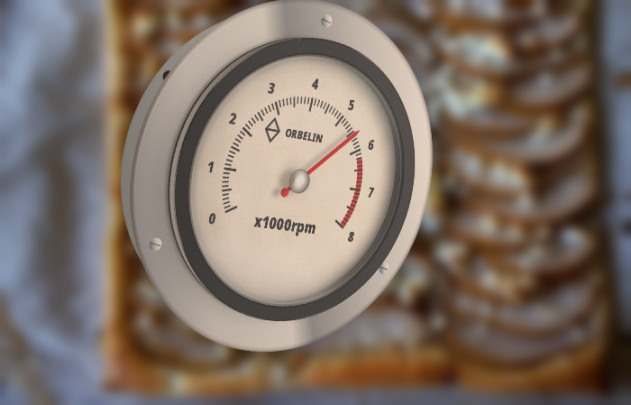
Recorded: {"value": 5500, "unit": "rpm"}
